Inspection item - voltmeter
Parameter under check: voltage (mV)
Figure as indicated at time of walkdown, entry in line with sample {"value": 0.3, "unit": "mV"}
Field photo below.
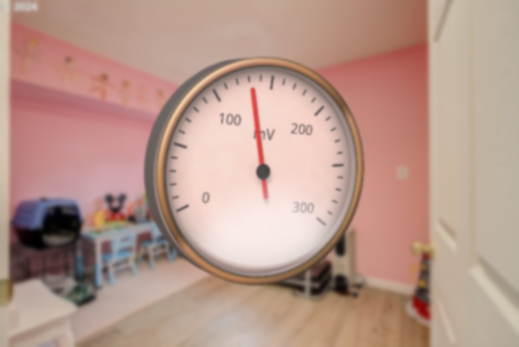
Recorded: {"value": 130, "unit": "mV"}
